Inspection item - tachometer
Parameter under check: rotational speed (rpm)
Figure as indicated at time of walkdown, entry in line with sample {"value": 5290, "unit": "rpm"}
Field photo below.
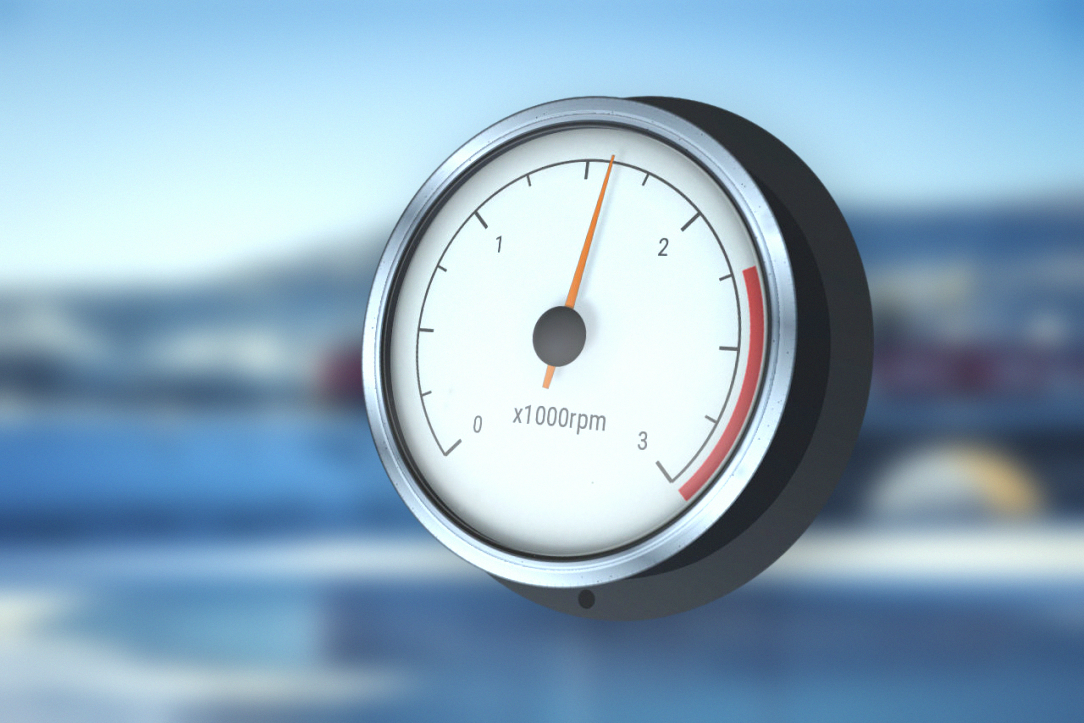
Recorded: {"value": 1625, "unit": "rpm"}
